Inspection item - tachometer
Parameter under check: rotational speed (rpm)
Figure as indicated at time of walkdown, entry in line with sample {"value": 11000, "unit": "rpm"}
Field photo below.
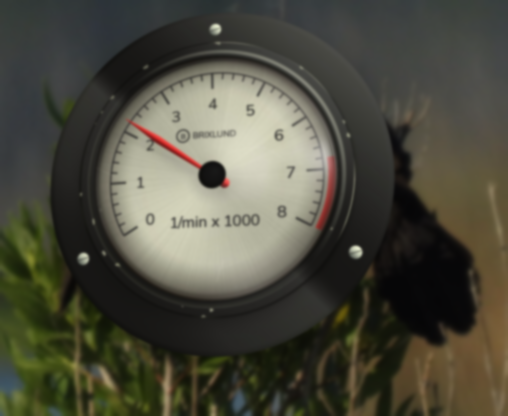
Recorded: {"value": 2200, "unit": "rpm"}
